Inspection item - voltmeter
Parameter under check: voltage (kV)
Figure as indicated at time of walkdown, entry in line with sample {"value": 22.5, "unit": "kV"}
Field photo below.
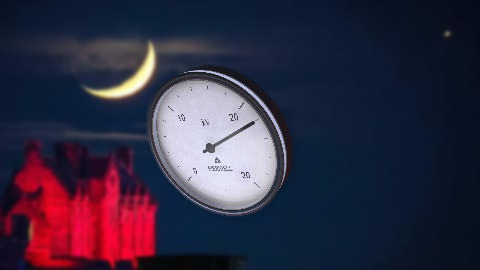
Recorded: {"value": 22, "unit": "kV"}
